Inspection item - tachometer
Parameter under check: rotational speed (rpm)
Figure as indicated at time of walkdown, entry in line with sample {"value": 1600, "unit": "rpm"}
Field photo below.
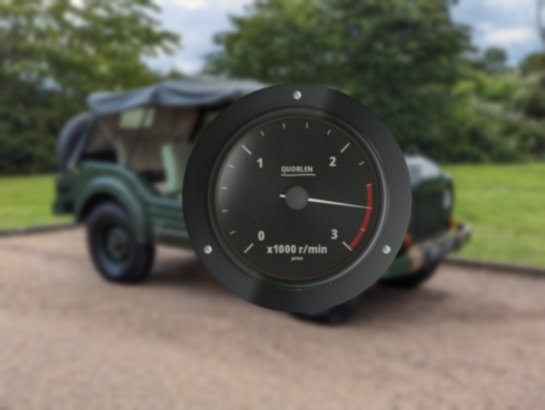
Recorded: {"value": 2600, "unit": "rpm"}
